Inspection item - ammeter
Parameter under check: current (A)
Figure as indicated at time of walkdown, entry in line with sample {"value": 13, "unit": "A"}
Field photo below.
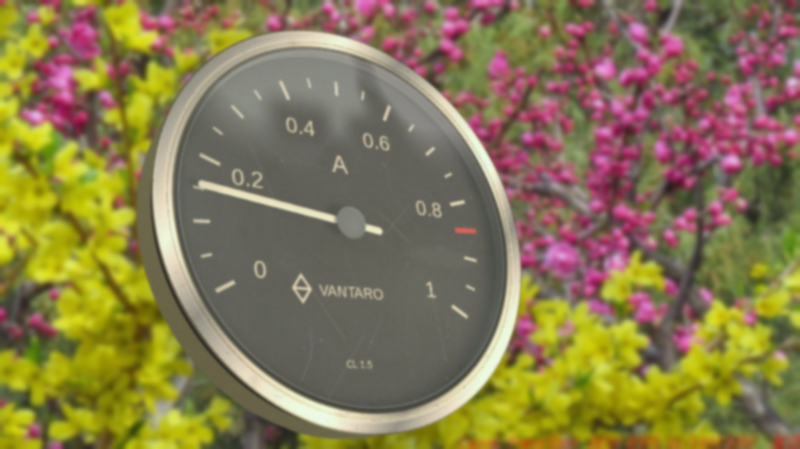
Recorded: {"value": 0.15, "unit": "A"}
